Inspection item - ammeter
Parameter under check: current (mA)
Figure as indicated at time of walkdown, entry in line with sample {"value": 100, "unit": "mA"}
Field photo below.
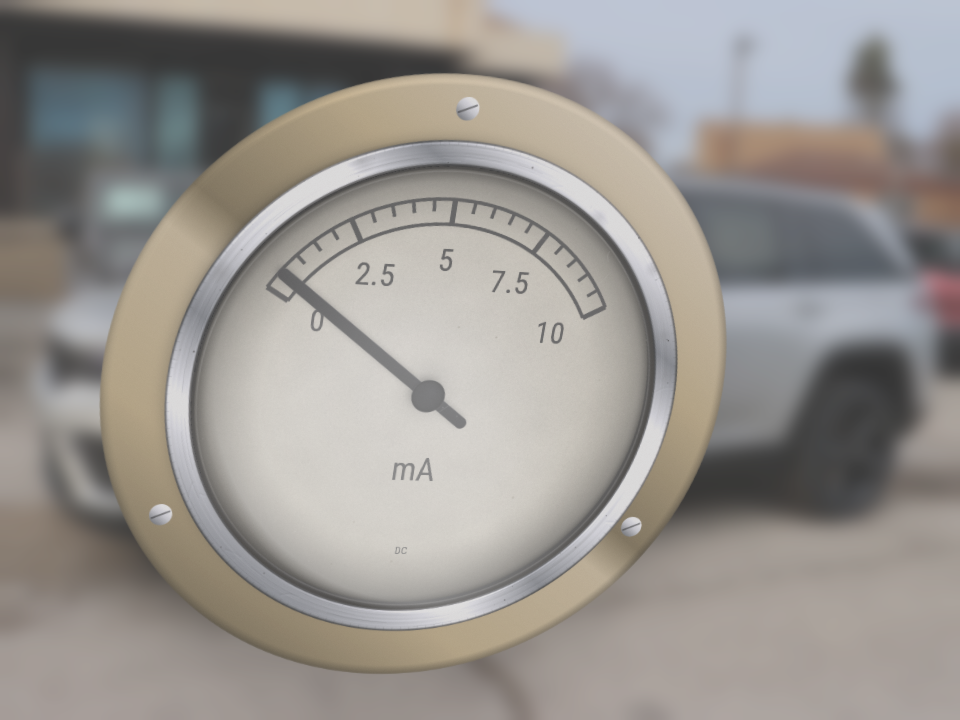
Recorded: {"value": 0.5, "unit": "mA"}
